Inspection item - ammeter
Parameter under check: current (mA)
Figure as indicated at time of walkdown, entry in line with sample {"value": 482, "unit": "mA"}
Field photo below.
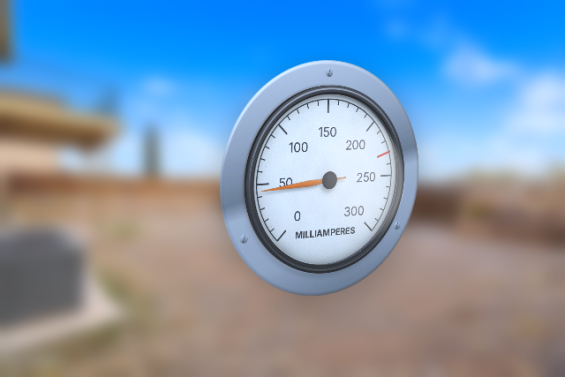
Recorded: {"value": 45, "unit": "mA"}
